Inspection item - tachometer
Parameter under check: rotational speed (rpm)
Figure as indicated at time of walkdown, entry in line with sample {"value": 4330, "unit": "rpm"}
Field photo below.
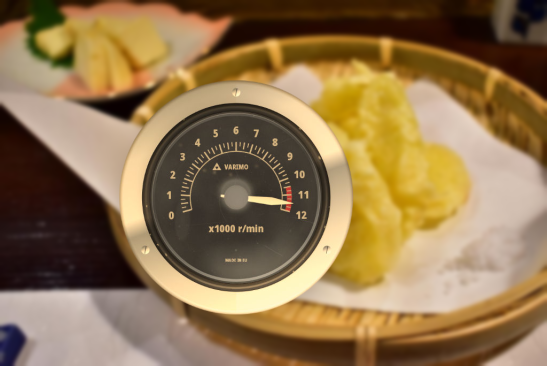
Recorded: {"value": 11500, "unit": "rpm"}
